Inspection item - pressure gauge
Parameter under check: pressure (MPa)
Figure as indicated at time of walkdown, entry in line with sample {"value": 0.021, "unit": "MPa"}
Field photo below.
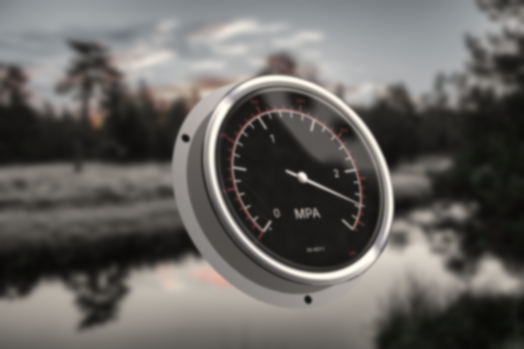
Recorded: {"value": 2.3, "unit": "MPa"}
